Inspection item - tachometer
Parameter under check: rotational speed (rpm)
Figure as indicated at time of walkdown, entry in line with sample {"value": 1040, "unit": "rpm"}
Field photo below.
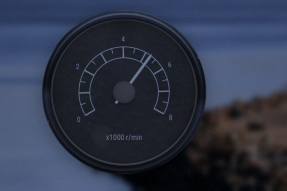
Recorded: {"value": 5250, "unit": "rpm"}
